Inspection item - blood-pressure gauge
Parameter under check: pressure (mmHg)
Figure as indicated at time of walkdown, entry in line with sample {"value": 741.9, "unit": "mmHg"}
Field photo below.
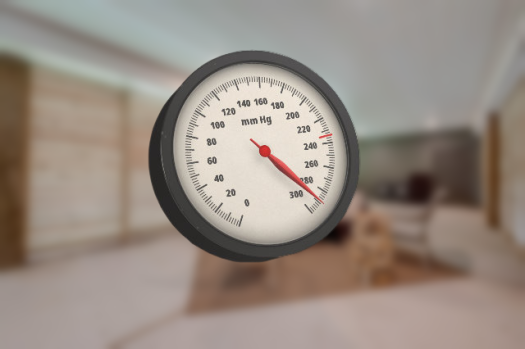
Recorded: {"value": 290, "unit": "mmHg"}
